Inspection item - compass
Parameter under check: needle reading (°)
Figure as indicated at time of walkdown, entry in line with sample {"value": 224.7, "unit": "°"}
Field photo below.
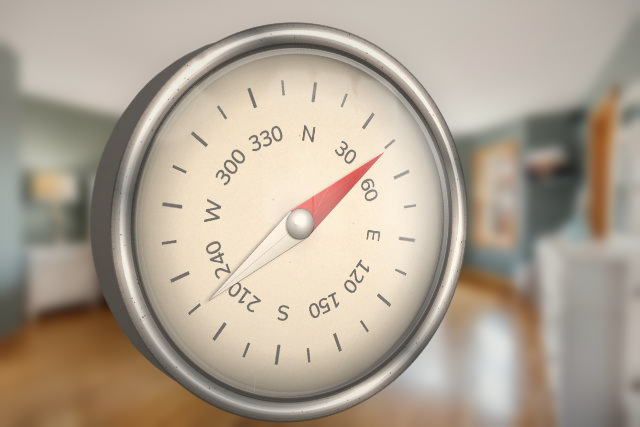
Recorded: {"value": 45, "unit": "°"}
